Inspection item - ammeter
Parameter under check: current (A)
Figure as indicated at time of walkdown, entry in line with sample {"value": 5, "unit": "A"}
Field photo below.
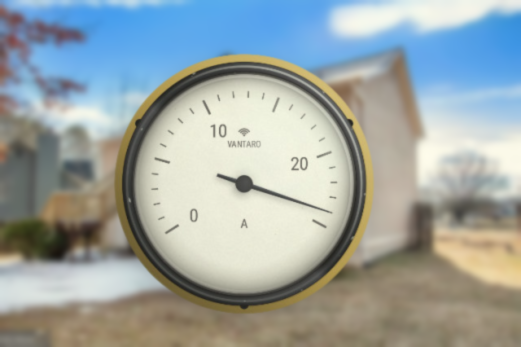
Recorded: {"value": 24, "unit": "A"}
